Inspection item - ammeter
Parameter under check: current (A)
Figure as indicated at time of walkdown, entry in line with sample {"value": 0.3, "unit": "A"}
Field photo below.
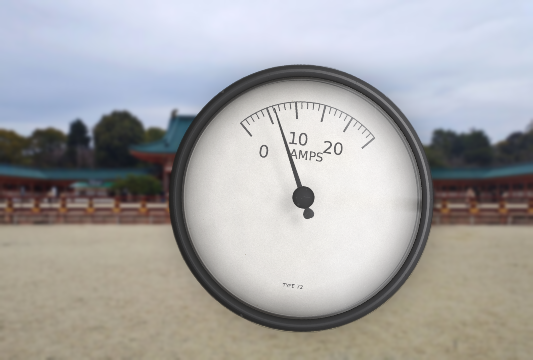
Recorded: {"value": 6, "unit": "A"}
